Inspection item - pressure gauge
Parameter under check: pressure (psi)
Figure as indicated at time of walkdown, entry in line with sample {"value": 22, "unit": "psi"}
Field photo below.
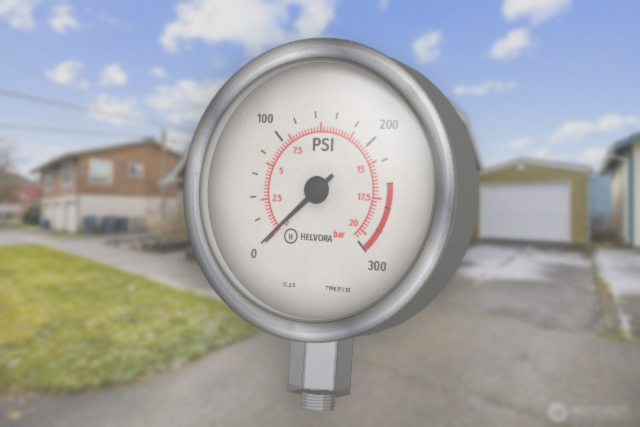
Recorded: {"value": 0, "unit": "psi"}
